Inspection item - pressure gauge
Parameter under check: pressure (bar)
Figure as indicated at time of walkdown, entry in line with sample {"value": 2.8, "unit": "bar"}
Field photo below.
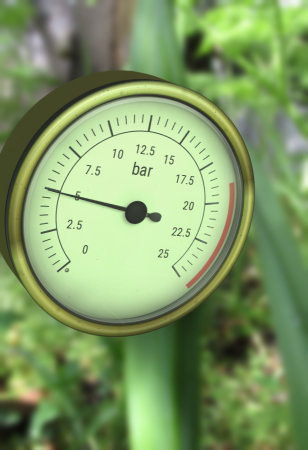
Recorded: {"value": 5, "unit": "bar"}
